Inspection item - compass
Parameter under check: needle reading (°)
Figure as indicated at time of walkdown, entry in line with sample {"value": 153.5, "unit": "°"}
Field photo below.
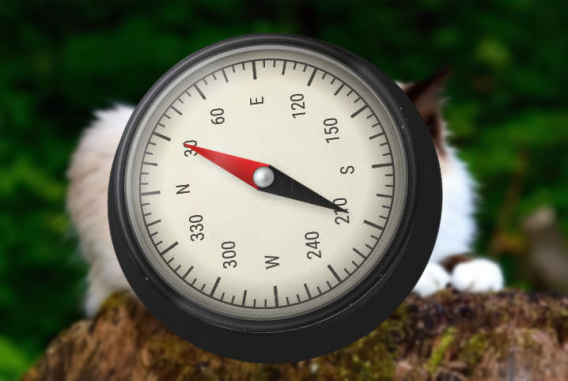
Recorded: {"value": 30, "unit": "°"}
